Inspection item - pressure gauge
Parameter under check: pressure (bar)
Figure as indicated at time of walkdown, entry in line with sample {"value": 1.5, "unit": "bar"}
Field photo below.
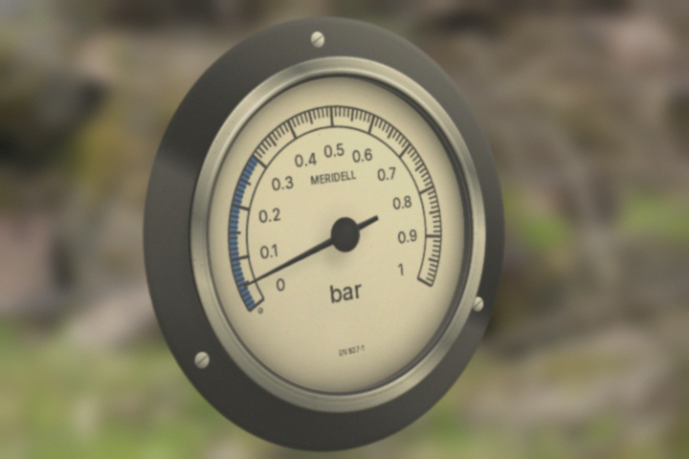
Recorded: {"value": 0.05, "unit": "bar"}
